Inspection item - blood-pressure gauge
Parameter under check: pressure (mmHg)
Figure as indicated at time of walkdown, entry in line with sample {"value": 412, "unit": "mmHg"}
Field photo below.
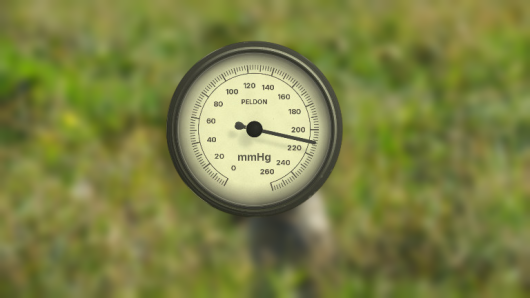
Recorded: {"value": 210, "unit": "mmHg"}
